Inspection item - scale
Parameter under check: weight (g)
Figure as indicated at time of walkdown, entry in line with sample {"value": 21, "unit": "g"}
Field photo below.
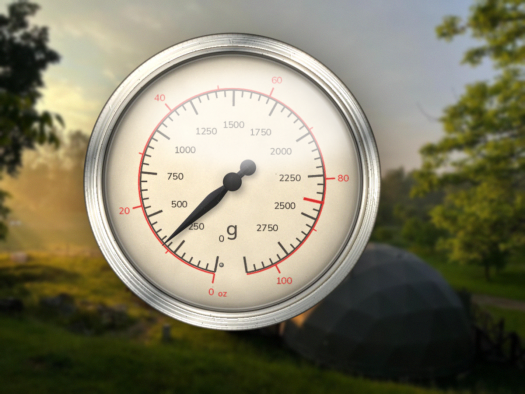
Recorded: {"value": 325, "unit": "g"}
